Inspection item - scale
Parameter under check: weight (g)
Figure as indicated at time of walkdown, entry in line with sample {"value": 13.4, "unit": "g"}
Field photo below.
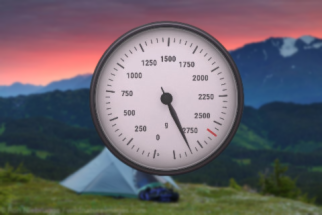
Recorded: {"value": 2850, "unit": "g"}
